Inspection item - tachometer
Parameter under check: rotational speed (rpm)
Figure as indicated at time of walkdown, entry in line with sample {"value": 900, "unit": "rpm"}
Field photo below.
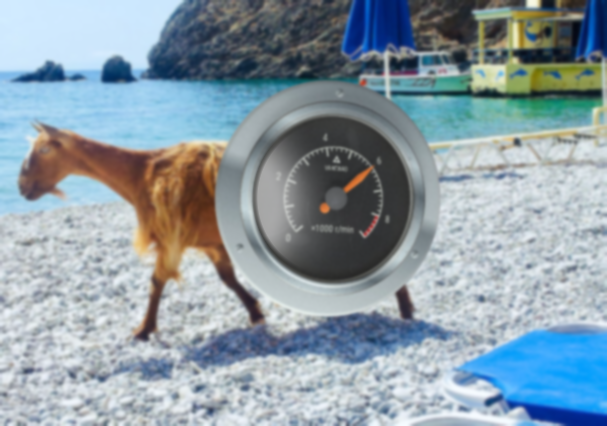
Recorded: {"value": 6000, "unit": "rpm"}
